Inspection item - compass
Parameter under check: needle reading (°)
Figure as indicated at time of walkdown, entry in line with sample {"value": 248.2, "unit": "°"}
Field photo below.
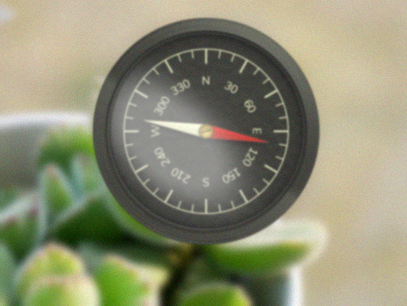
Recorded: {"value": 100, "unit": "°"}
